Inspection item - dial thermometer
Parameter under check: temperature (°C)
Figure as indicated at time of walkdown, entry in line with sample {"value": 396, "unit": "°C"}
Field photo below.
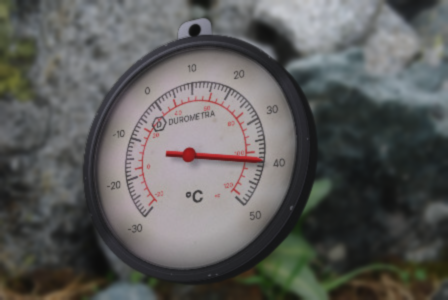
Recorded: {"value": 40, "unit": "°C"}
